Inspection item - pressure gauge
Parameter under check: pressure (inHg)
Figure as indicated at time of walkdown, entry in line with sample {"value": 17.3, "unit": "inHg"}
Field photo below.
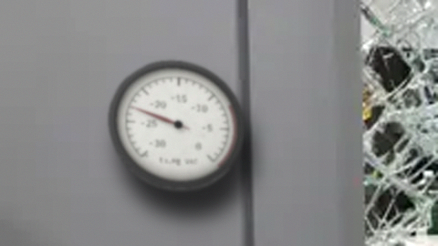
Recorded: {"value": -23, "unit": "inHg"}
